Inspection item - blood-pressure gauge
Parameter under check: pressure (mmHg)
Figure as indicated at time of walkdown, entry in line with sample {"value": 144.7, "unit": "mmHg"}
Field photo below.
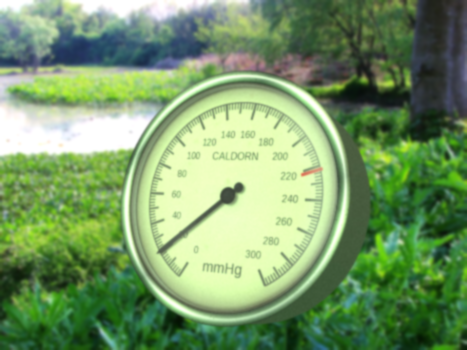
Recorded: {"value": 20, "unit": "mmHg"}
